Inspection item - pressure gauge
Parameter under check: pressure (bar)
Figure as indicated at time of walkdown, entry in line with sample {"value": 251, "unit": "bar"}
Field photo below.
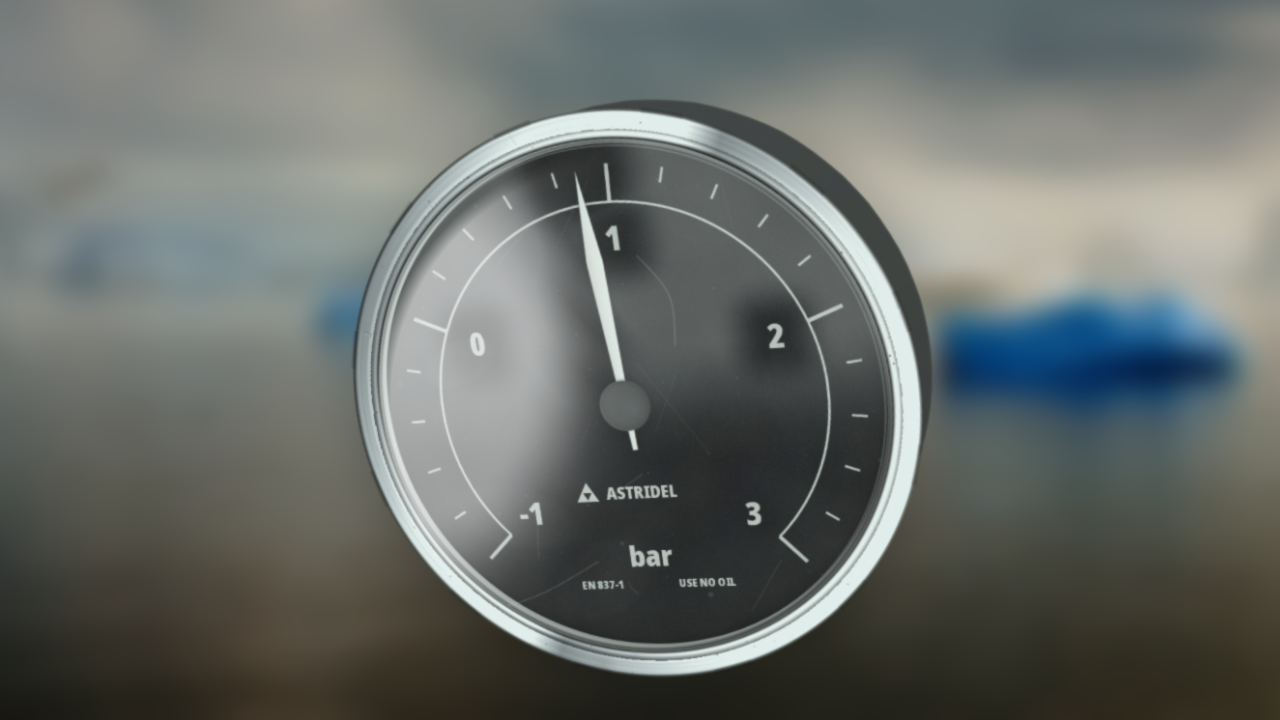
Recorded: {"value": 0.9, "unit": "bar"}
